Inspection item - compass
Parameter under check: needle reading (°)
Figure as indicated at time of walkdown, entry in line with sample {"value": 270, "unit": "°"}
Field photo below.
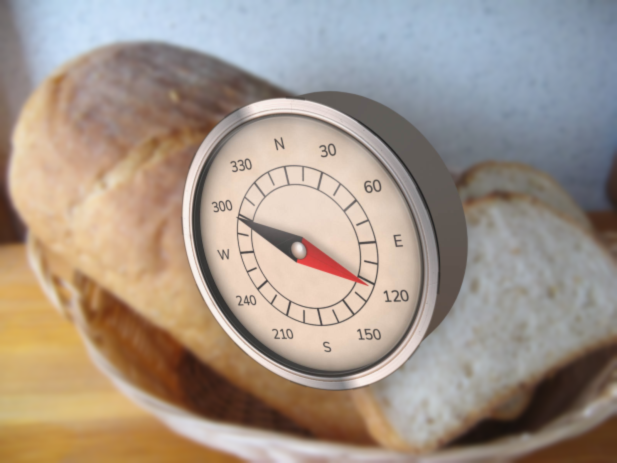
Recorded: {"value": 120, "unit": "°"}
